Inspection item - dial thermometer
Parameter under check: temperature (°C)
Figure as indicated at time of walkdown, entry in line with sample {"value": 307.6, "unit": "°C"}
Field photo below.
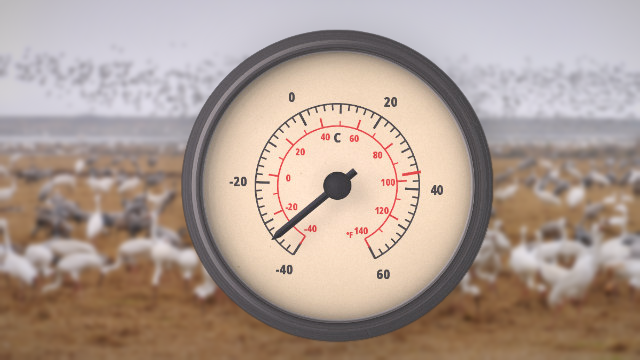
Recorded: {"value": -34, "unit": "°C"}
